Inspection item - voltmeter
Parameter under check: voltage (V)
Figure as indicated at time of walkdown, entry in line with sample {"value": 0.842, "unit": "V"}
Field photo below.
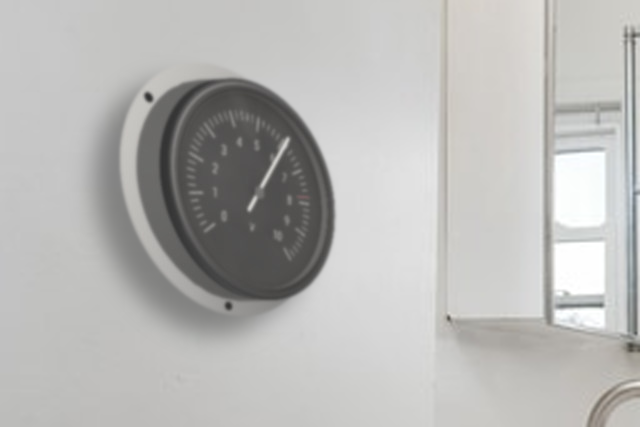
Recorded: {"value": 6, "unit": "V"}
